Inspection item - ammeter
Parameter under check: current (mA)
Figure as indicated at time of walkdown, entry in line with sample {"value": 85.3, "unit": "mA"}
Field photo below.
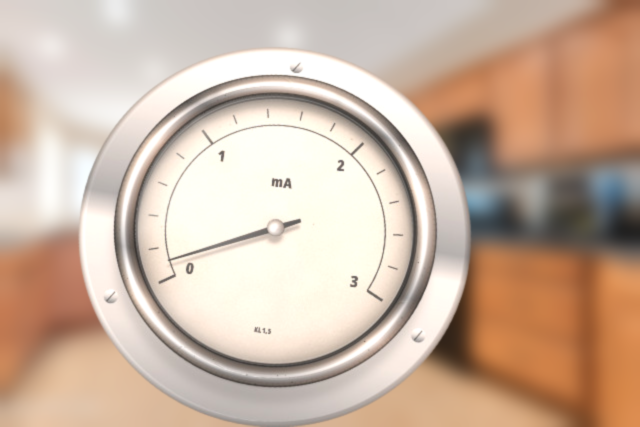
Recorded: {"value": 0.1, "unit": "mA"}
